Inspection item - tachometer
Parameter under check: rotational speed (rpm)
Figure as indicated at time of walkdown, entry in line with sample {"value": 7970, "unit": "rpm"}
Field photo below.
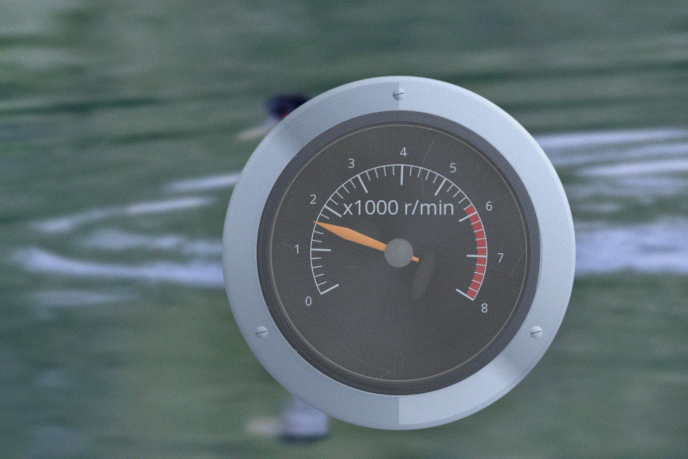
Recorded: {"value": 1600, "unit": "rpm"}
